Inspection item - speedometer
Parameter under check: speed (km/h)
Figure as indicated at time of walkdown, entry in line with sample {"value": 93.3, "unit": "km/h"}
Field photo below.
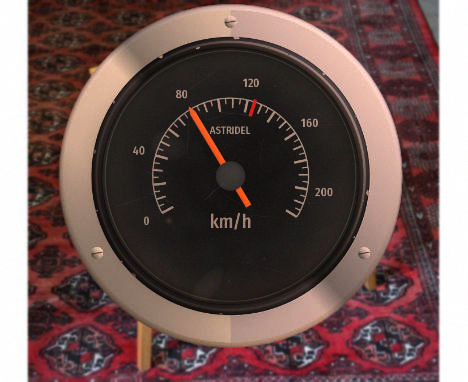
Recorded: {"value": 80, "unit": "km/h"}
